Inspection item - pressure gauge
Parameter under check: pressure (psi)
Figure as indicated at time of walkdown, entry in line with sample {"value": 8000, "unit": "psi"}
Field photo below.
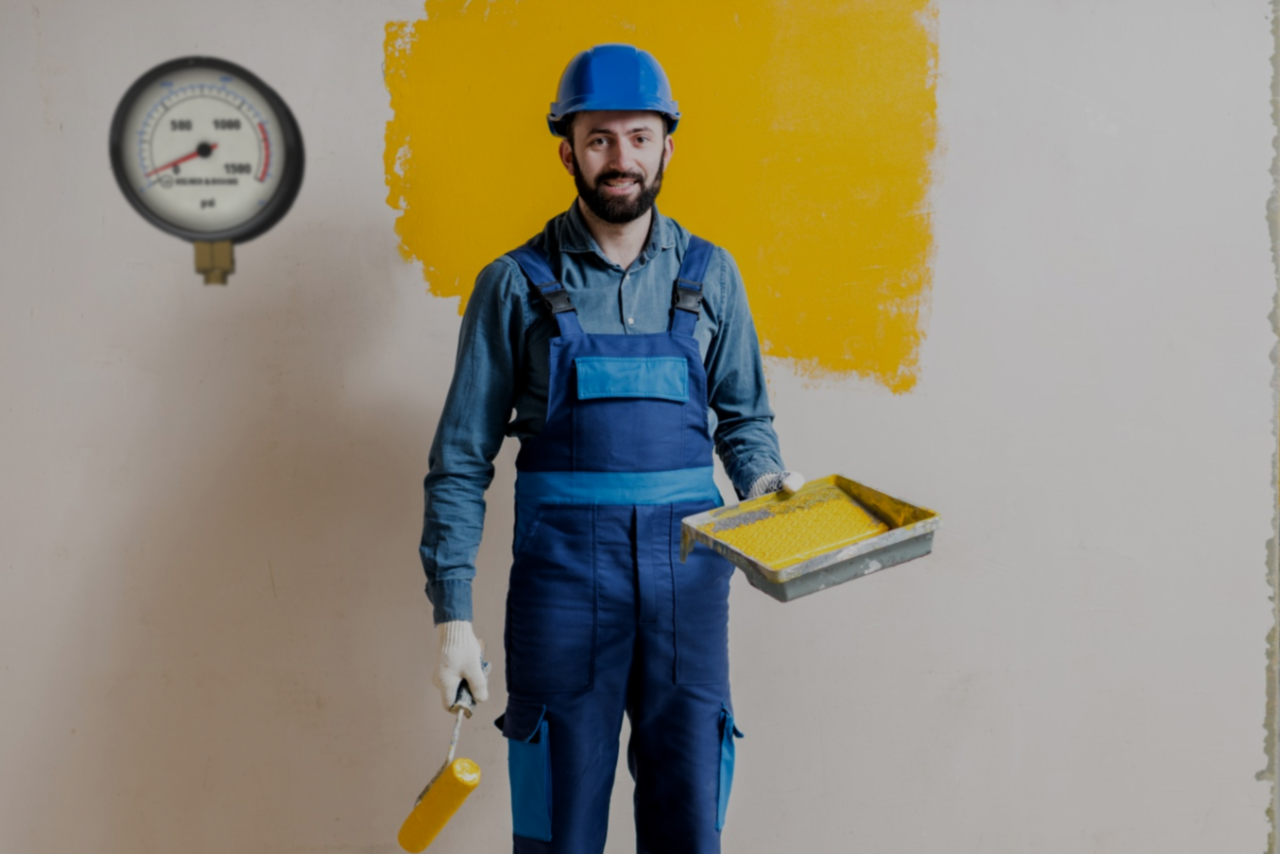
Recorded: {"value": 50, "unit": "psi"}
